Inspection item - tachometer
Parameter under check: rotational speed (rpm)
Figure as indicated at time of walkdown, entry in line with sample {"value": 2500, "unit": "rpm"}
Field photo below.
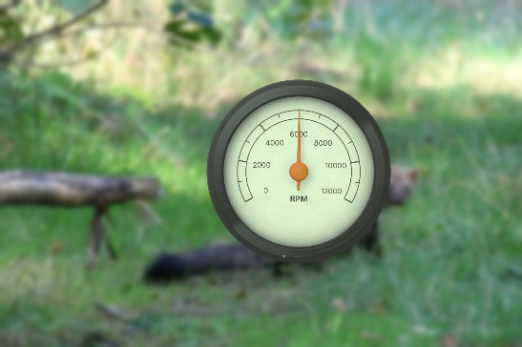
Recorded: {"value": 6000, "unit": "rpm"}
